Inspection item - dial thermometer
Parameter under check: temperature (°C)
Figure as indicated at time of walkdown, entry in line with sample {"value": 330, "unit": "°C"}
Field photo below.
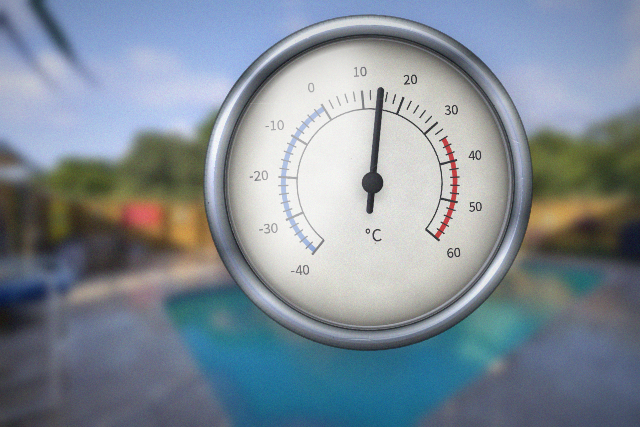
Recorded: {"value": 14, "unit": "°C"}
